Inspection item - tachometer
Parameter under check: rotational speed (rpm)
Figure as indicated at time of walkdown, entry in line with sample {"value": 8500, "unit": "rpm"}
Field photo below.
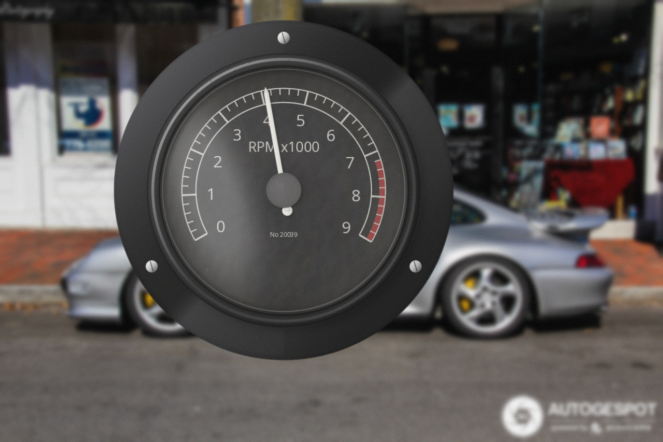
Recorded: {"value": 4100, "unit": "rpm"}
